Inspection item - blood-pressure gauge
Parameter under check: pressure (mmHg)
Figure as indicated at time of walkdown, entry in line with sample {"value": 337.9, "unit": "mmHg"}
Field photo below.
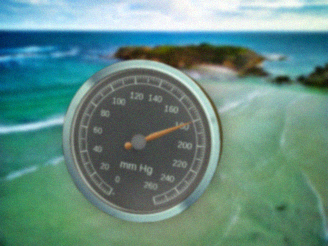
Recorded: {"value": 180, "unit": "mmHg"}
